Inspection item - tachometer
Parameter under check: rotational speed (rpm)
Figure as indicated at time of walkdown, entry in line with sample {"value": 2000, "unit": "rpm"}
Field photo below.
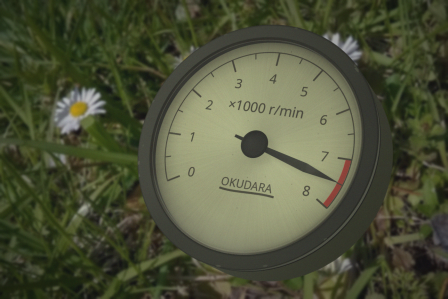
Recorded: {"value": 7500, "unit": "rpm"}
